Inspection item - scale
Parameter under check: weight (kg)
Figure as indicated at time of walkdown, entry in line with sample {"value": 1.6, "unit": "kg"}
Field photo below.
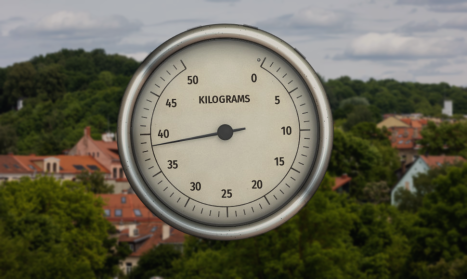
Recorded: {"value": 38.5, "unit": "kg"}
